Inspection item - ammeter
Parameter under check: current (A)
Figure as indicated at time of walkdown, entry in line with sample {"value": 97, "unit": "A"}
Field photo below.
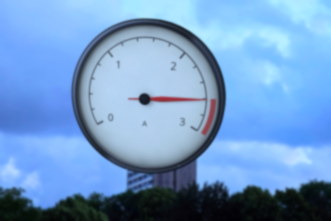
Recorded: {"value": 2.6, "unit": "A"}
